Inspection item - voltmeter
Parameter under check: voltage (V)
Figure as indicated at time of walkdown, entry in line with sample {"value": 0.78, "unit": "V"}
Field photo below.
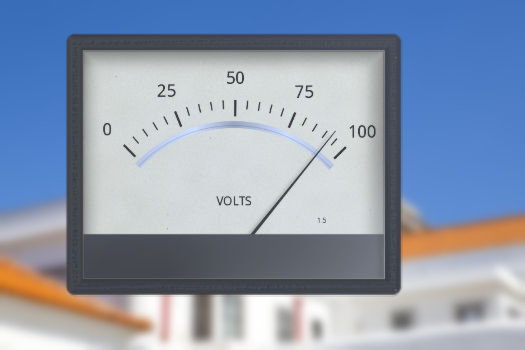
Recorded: {"value": 92.5, "unit": "V"}
